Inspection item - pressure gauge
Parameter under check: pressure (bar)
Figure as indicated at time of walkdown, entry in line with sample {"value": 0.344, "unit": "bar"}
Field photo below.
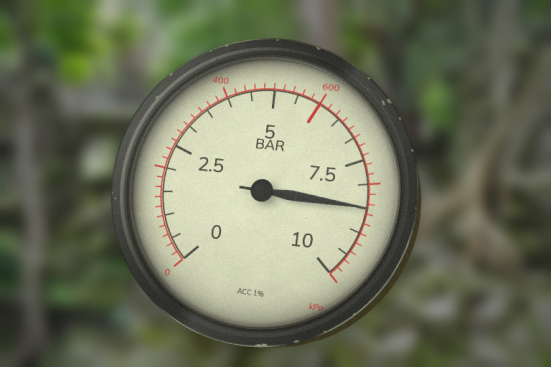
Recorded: {"value": 8.5, "unit": "bar"}
